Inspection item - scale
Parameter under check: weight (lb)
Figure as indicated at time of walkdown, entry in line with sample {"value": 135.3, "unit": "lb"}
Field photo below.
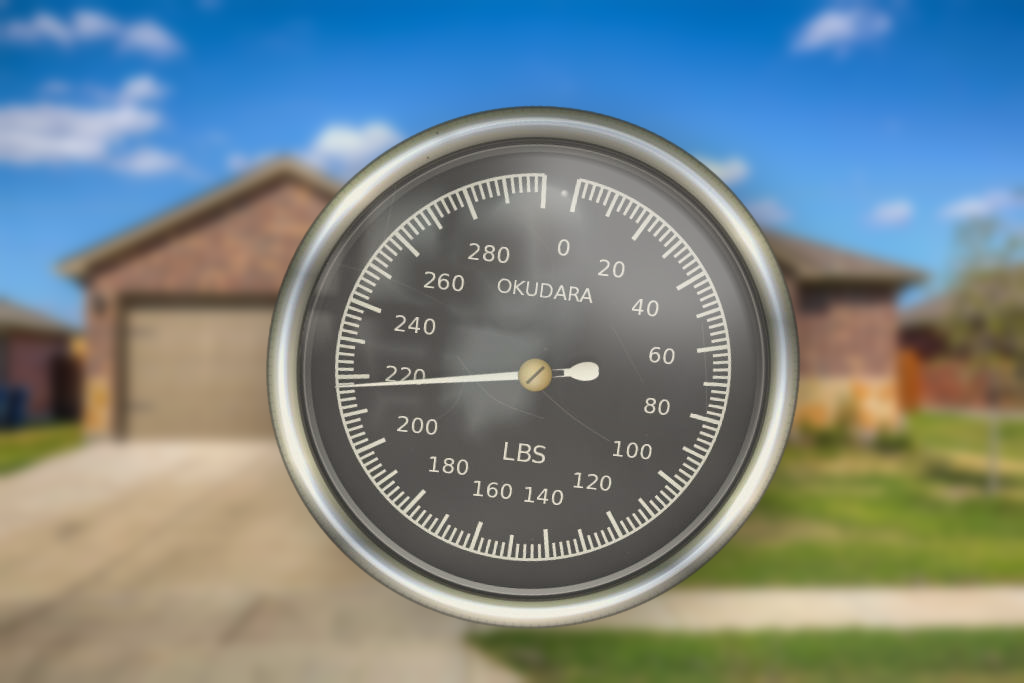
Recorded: {"value": 218, "unit": "lb"}
